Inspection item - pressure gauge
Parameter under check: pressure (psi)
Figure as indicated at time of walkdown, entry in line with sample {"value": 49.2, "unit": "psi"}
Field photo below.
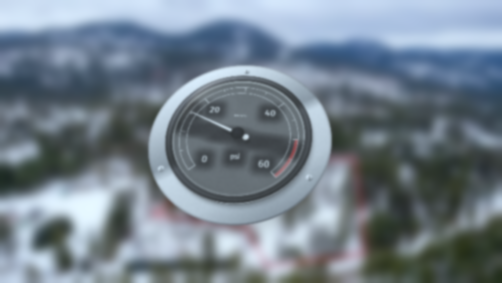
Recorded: {"value": 15, "unit": "psi"}
